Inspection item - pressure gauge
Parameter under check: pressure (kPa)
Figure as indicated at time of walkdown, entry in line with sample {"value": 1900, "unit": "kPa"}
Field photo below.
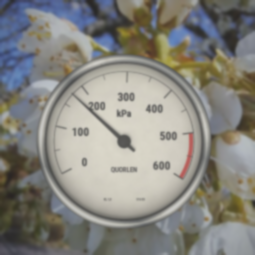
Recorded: {"value": 175, "unit": "kPa"}
